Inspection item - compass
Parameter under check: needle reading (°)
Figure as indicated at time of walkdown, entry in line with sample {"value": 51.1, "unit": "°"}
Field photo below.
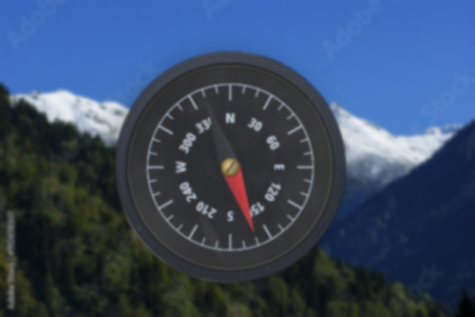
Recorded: {"value": 160, "unit": "°"}
